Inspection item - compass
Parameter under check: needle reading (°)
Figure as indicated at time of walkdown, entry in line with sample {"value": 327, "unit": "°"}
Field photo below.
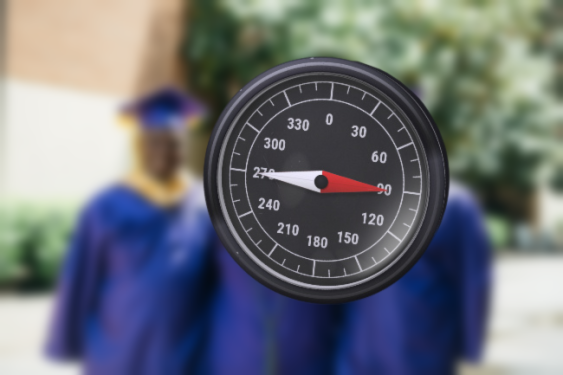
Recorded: {"value": 90, "unit": "°"}
